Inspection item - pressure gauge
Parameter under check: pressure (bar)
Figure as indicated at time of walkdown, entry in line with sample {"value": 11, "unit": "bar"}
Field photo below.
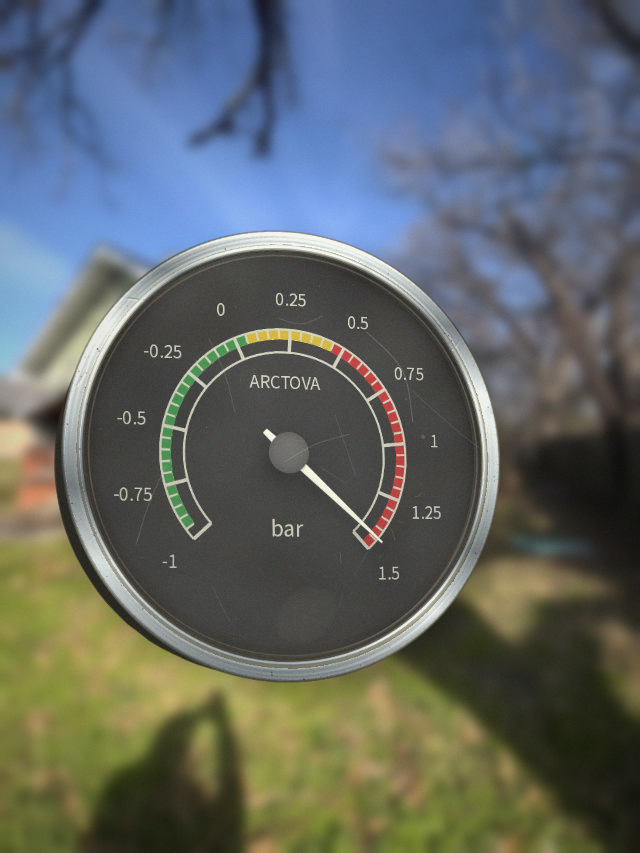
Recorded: {"value": 1.45, "unit": "bar"}
